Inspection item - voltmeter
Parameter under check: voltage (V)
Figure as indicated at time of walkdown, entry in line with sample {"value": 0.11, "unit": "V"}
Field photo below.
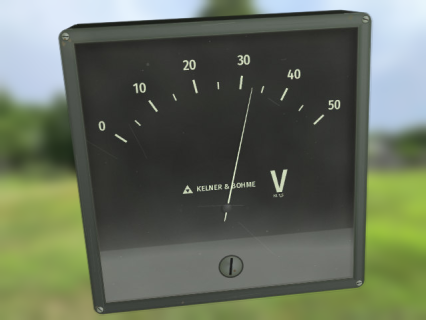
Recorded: {"value": 32.5, "unit": "V"}
